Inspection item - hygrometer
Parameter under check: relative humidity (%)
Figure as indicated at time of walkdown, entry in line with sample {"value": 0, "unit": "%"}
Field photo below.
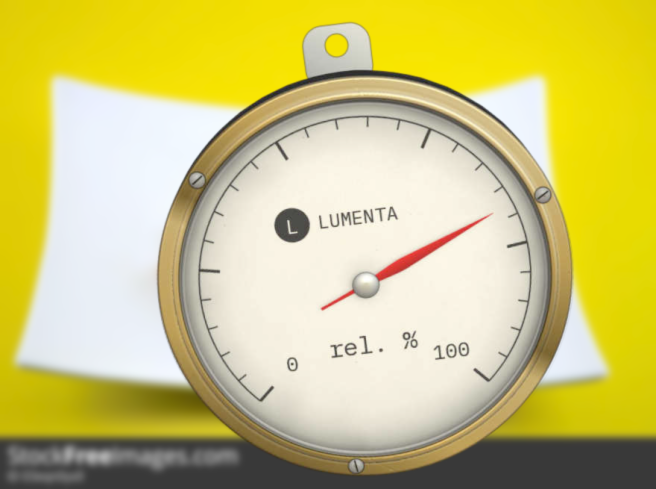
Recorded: {"value": 74, "unit": "%"}
